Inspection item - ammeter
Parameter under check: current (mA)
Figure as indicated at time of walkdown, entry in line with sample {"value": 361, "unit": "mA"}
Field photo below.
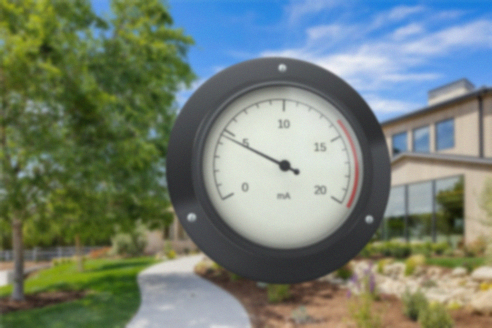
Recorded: {"value": 4.5, "unit": "mA"}
